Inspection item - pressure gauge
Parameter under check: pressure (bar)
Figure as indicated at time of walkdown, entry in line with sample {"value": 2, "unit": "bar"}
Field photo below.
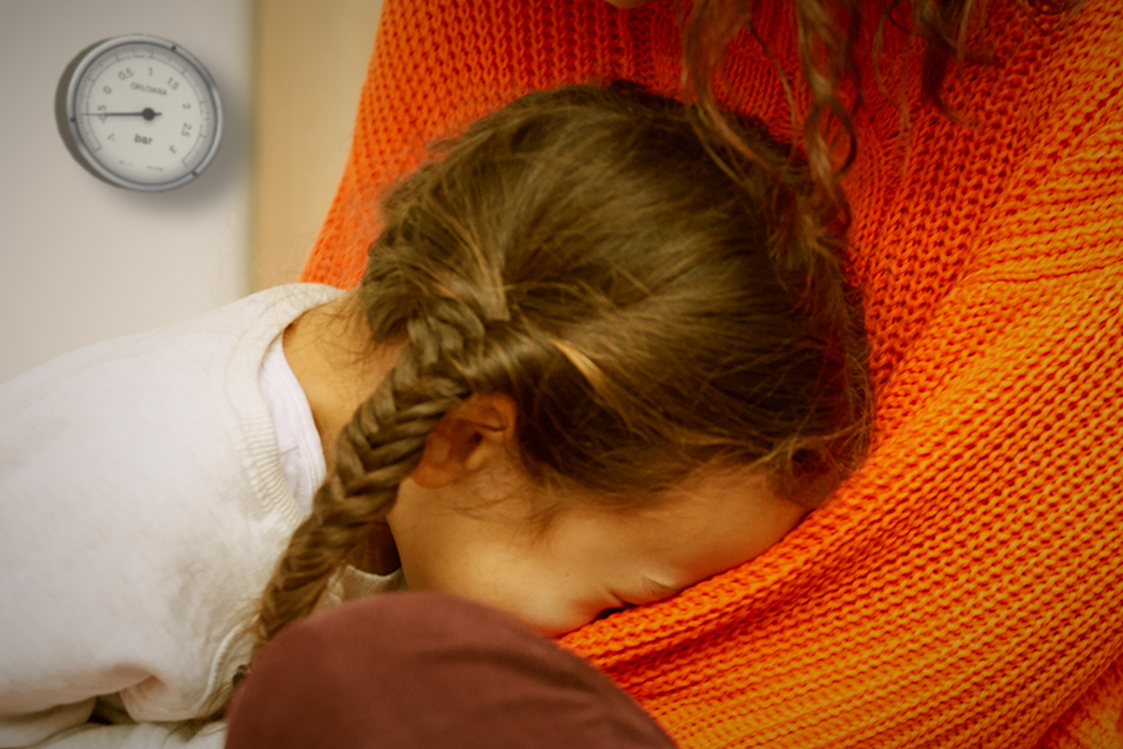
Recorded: {"value": -0.5, "unit": "bar"}
